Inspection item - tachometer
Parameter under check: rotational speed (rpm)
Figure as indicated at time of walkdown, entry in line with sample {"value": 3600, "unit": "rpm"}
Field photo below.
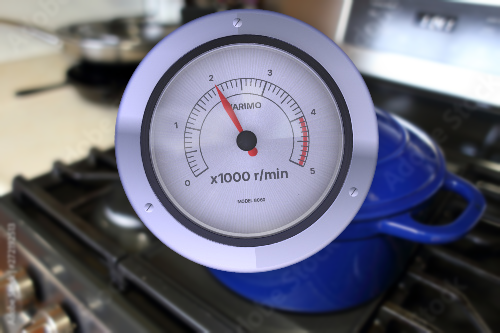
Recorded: {"value": 2000, "unit": "rpm"}
